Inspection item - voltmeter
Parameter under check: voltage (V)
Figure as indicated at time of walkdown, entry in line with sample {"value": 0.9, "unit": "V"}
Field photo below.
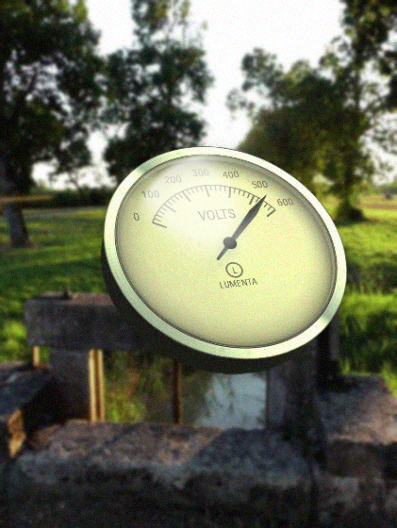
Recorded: {"value": 540, "unit": "V"}
